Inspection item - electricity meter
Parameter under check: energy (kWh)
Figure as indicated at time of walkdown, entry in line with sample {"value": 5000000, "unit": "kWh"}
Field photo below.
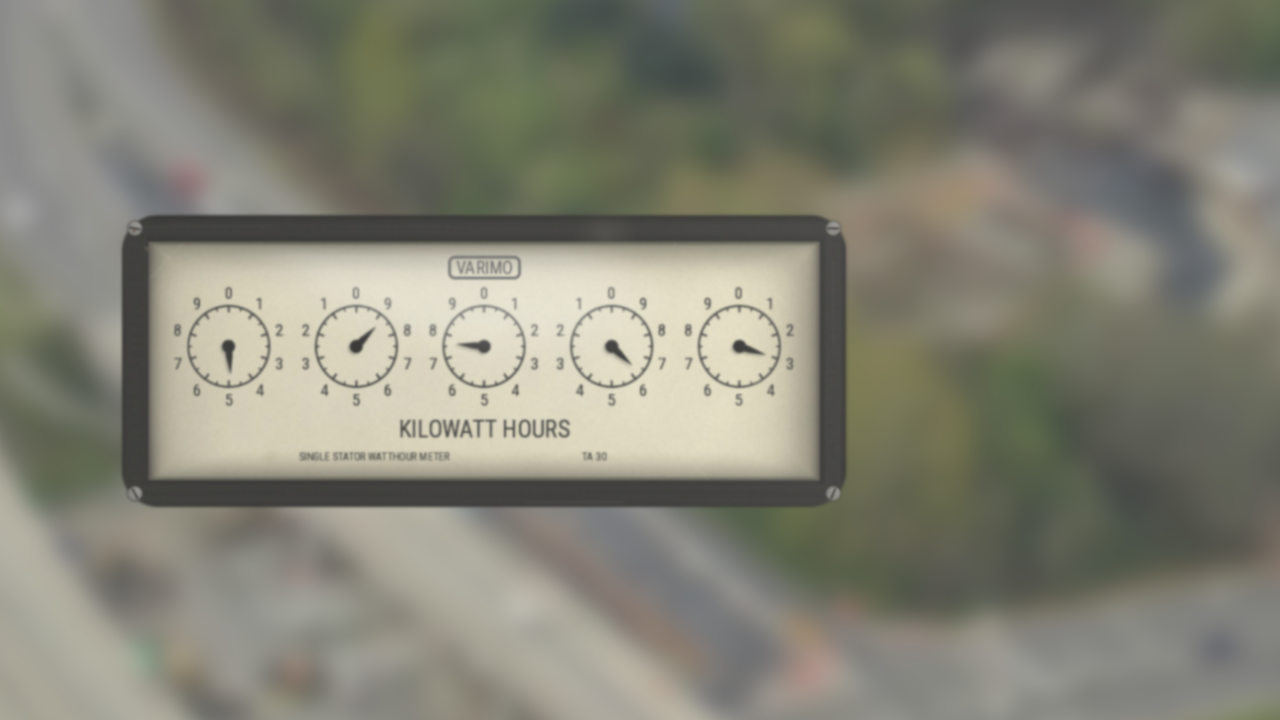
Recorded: {"value": 48763, "unit": "kWh"}
